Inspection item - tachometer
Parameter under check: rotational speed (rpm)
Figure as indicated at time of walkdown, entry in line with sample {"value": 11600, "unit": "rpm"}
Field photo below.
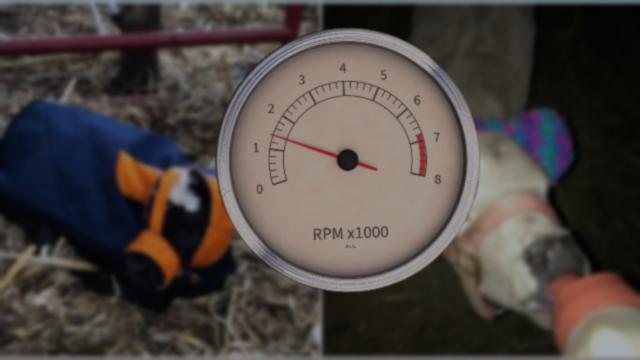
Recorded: {"value": 1400, "unit": "rpm"}
